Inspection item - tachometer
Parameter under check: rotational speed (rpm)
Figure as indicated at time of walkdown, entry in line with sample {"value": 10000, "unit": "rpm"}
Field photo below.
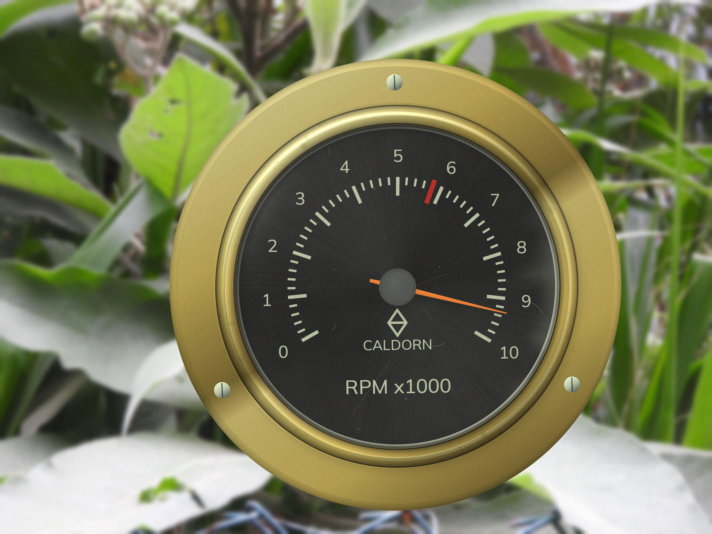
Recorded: {"value": 9300, "unit": "rpm"}
